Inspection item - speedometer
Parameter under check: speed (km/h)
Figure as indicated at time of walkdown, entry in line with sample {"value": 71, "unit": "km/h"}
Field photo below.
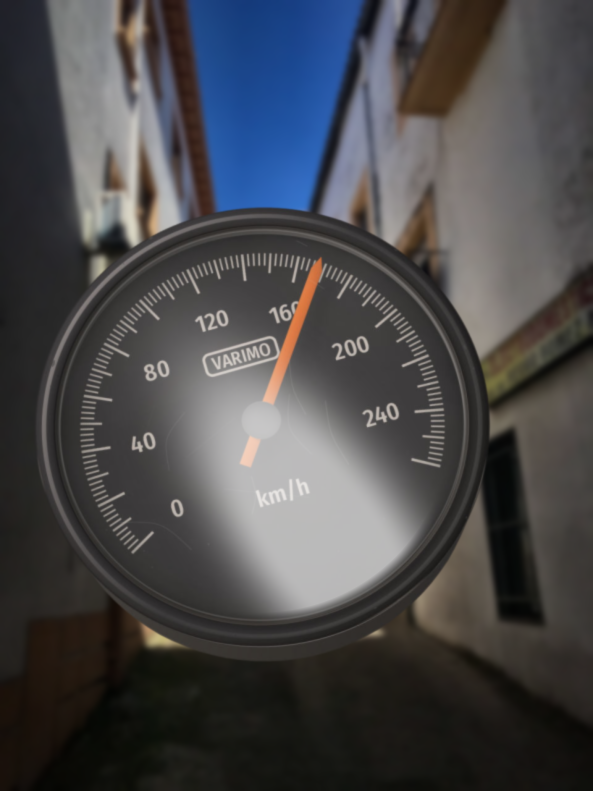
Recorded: {"value": 168, "unit": "km/h"}
